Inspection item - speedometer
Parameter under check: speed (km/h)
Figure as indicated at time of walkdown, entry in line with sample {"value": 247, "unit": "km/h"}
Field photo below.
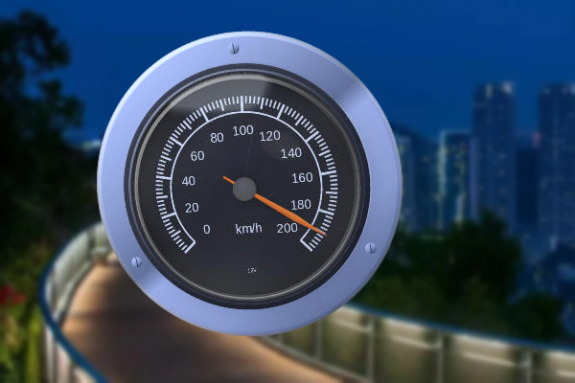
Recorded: {"value": 190, "unit": "km/h"}
